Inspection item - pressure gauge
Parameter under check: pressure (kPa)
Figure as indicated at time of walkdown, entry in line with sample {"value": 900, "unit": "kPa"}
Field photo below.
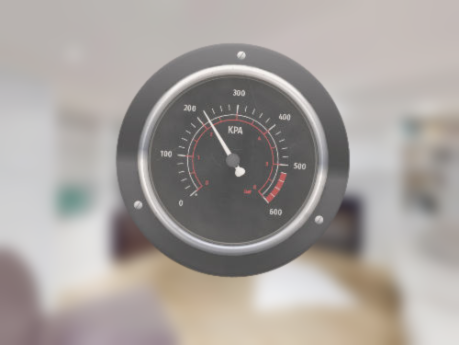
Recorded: {"value": 220, "unit": "kPa"}
